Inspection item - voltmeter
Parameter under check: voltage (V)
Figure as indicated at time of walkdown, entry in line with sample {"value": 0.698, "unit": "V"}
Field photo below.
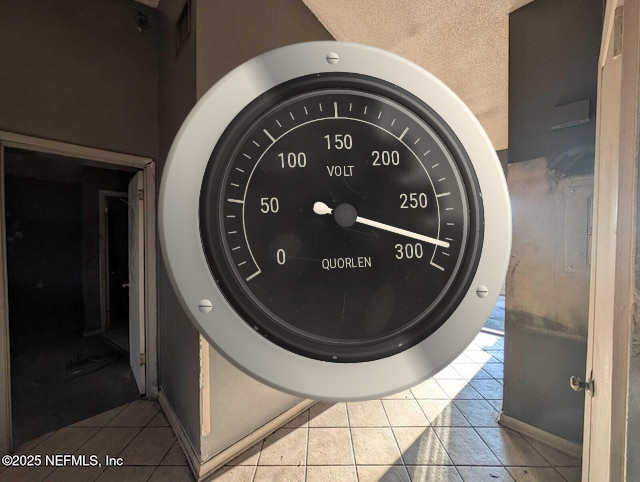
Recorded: {"value": 285, "unit": "V"}
